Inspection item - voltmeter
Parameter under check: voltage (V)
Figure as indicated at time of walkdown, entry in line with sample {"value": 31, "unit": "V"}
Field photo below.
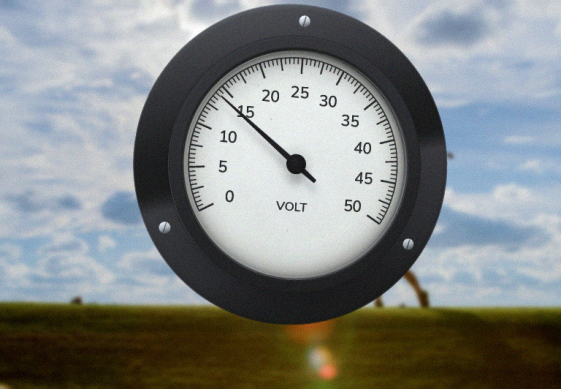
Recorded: {"value": 14, "unit": "V"}
